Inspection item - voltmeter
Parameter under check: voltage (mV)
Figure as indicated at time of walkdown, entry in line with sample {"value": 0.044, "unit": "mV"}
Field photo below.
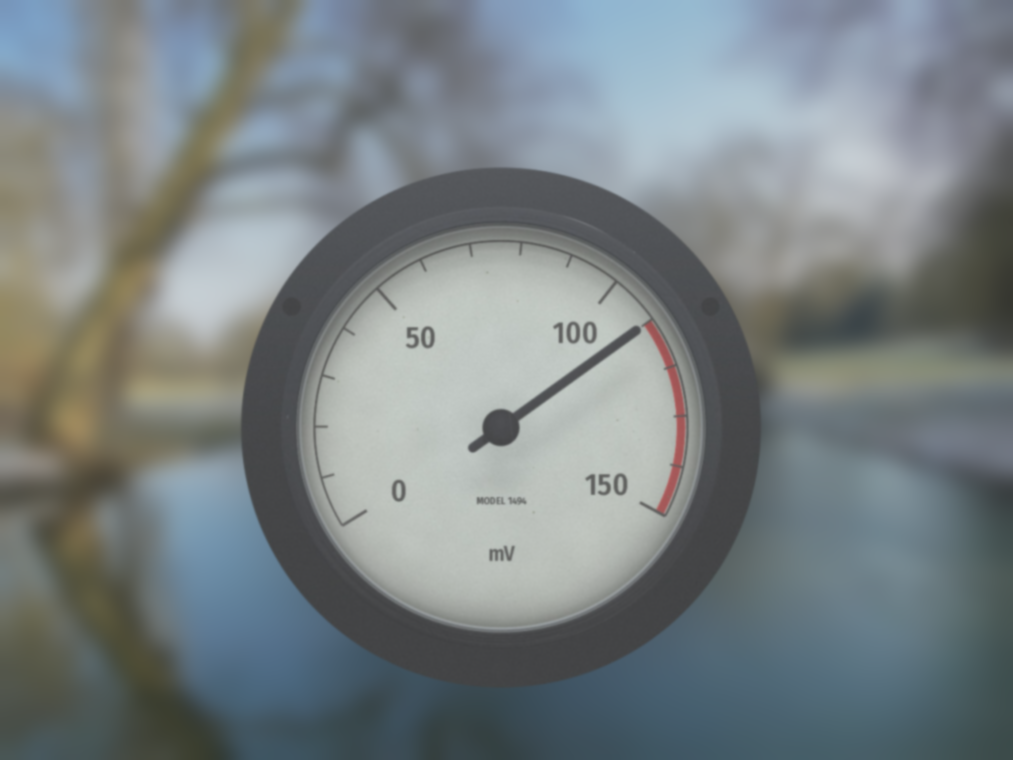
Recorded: {"value": 110, "unit": "mV"}
